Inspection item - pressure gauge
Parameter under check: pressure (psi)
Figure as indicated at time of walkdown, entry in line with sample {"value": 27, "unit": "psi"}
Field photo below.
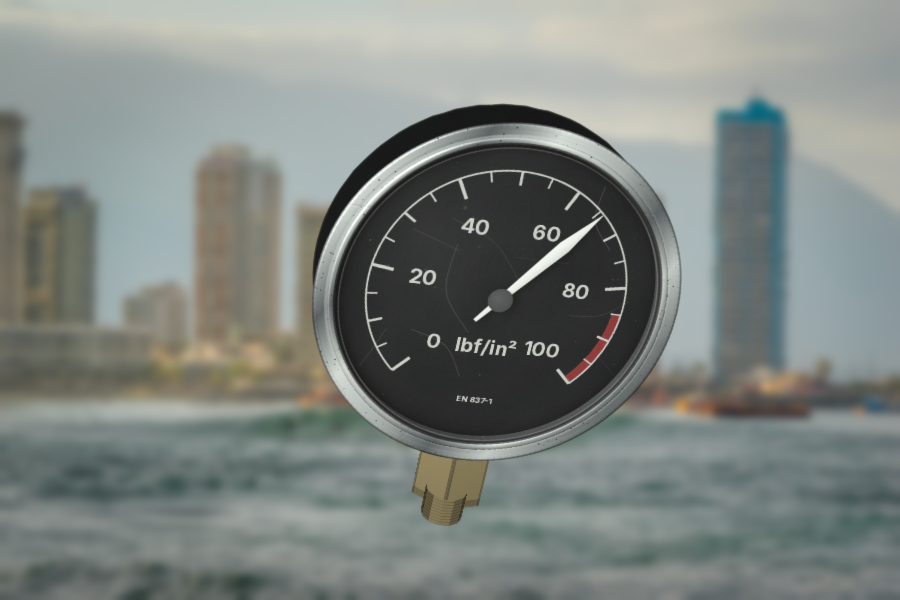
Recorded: {"value": 65, "unit": "psi"}
